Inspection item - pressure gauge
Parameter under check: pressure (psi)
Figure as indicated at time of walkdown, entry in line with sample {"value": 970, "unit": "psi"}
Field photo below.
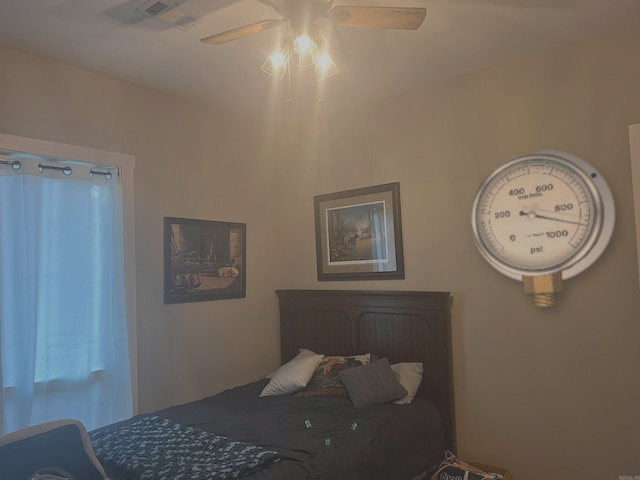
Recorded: {"value": 900, "unit": "psi"}
